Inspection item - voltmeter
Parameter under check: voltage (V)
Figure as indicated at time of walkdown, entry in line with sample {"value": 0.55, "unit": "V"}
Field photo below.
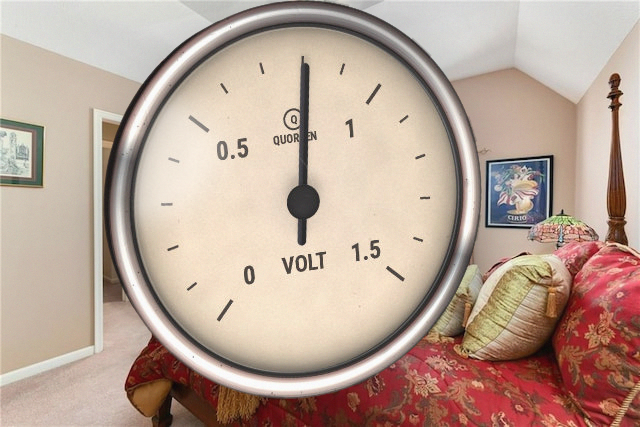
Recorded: {"value": 0.8, "unit": "V"}
